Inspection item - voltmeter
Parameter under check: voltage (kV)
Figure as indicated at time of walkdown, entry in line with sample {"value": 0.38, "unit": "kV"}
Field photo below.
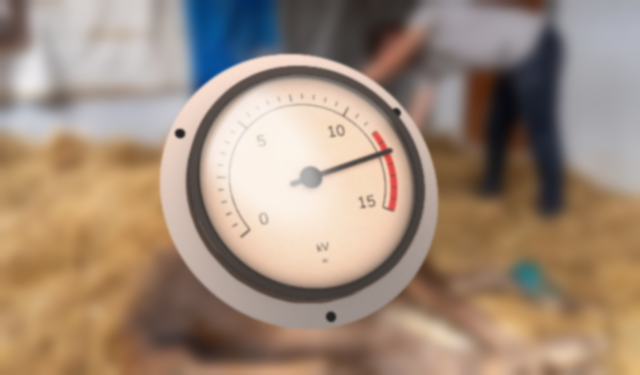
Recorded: {"value": 12.5, "unit": "kV"}
